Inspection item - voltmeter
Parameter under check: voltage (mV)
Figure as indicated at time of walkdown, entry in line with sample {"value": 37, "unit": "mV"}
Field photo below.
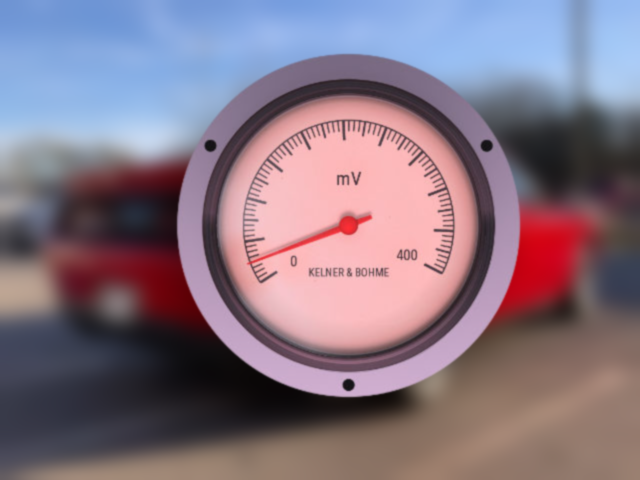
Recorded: {"value": 20, "unit": "mV"}
